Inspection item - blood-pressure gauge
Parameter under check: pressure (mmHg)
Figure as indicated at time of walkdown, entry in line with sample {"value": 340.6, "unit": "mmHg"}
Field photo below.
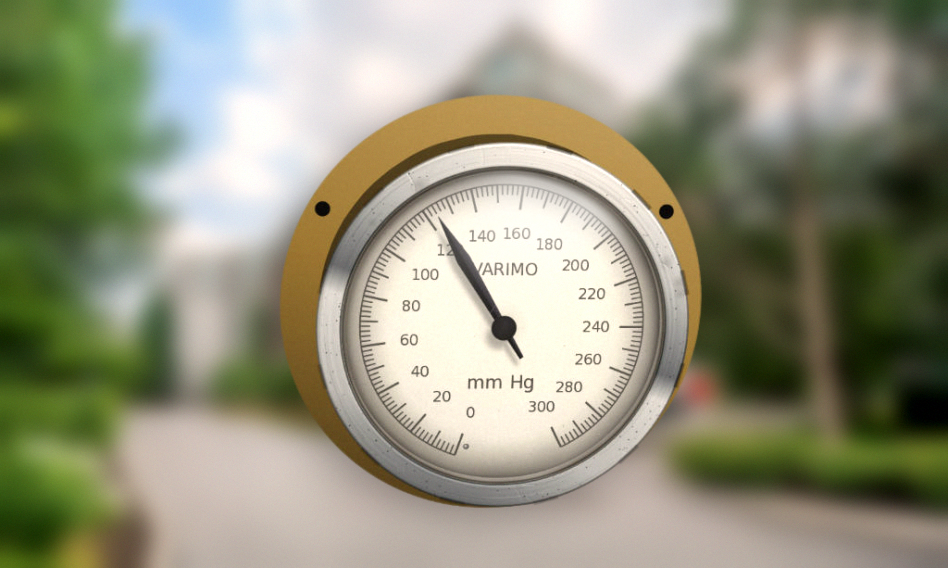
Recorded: {"value": 124, "unit": "mmHg"}
